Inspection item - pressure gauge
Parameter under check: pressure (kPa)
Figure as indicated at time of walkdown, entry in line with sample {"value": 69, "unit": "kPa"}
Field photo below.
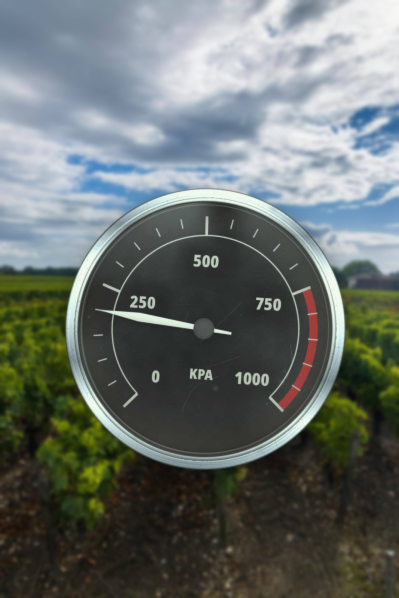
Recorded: {"value": 200, "unit": "kPa"}
